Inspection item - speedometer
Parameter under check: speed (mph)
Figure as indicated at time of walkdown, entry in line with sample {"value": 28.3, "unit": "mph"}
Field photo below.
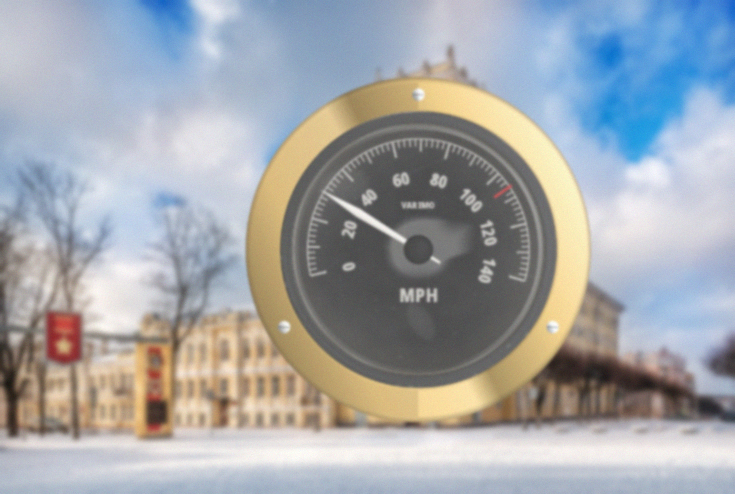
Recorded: {"value": 30, "unit": "mph"}
